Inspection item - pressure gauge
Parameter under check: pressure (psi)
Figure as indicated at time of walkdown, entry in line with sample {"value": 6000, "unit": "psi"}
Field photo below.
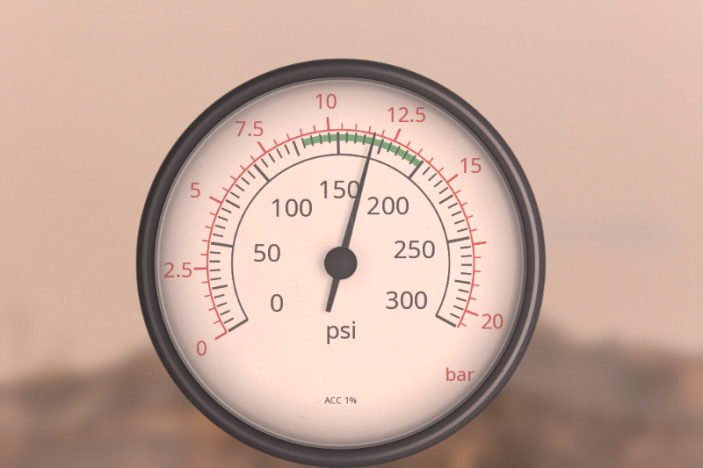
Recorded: {"value": 170, "unit": "psi"}
